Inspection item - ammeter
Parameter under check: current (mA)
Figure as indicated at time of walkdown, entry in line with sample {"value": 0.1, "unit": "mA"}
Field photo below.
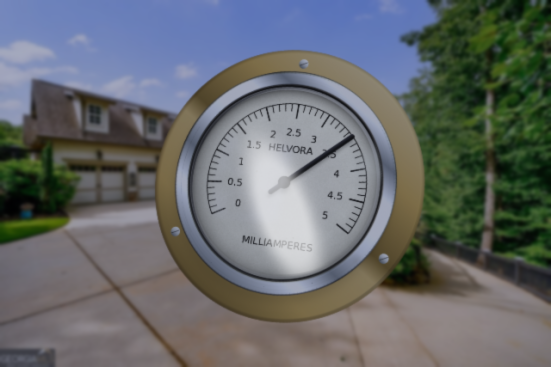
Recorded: {"value": 3.5, "unit": "mA"}
